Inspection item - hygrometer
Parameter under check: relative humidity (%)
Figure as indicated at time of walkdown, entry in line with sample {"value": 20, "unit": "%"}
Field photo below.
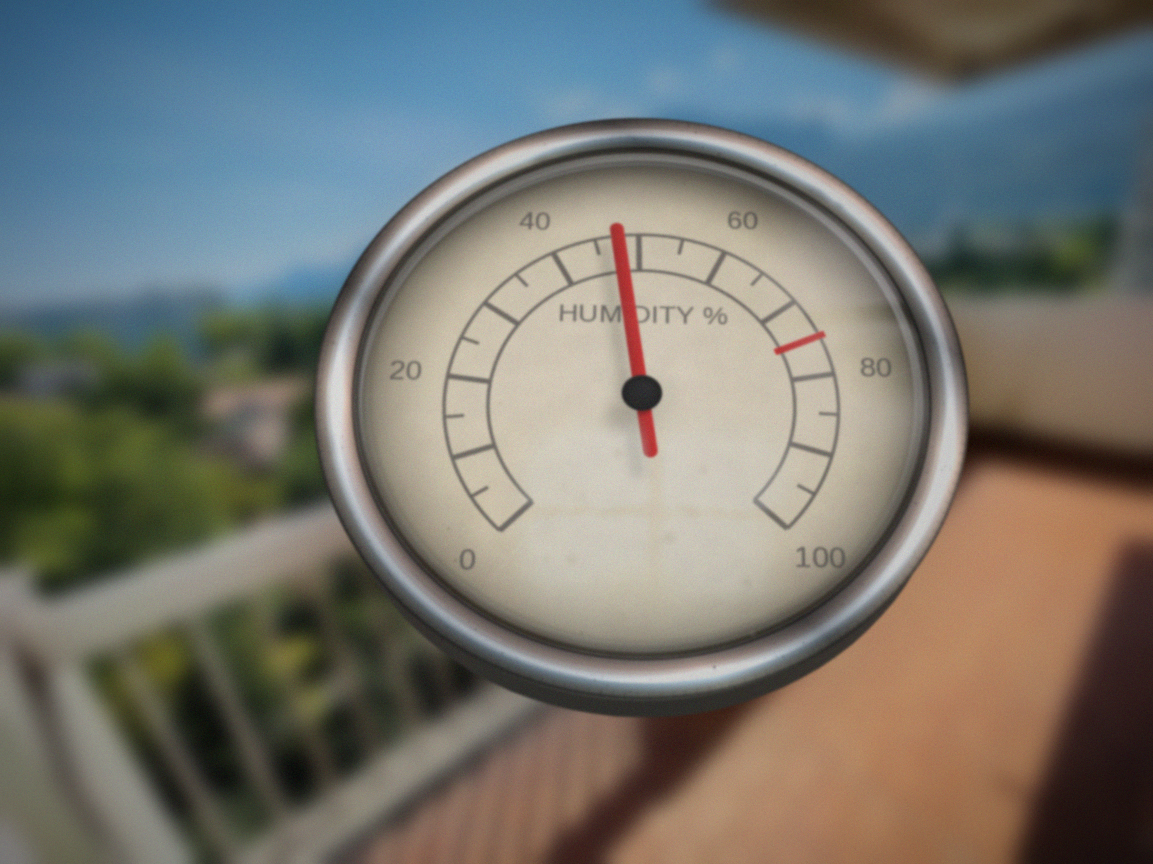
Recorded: {"value": 47.5, "unit": "%"}
